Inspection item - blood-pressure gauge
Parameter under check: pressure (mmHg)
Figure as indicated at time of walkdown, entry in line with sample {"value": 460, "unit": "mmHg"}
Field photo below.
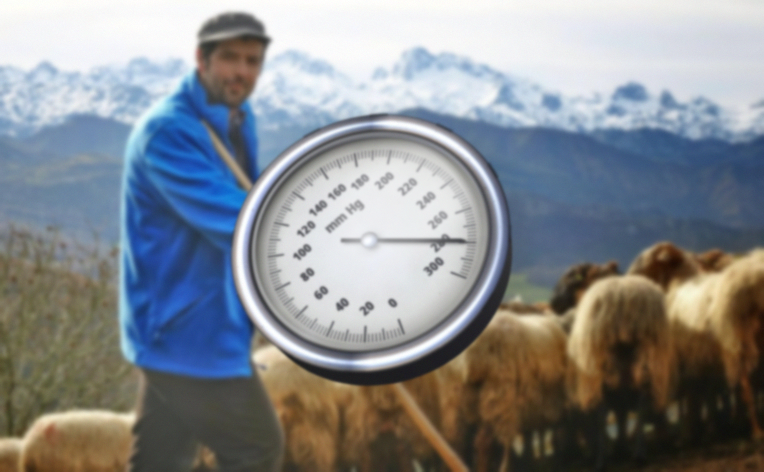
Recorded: {"value": 280, "unit": "mmHg"}
